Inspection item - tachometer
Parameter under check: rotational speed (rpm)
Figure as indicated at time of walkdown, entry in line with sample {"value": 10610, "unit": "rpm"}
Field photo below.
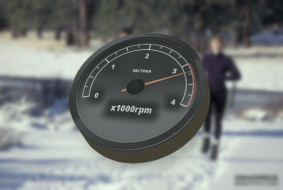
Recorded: {"value": 3250, "unit": "rpm"}
